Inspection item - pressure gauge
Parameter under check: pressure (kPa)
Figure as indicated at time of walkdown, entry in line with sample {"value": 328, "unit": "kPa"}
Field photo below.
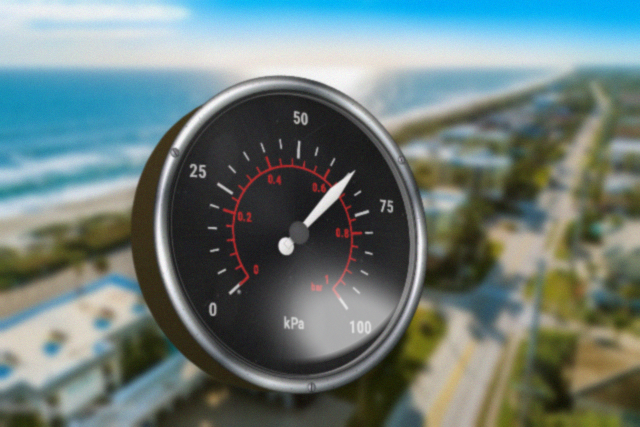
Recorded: {"value": 65, "unit": "kPa"}
